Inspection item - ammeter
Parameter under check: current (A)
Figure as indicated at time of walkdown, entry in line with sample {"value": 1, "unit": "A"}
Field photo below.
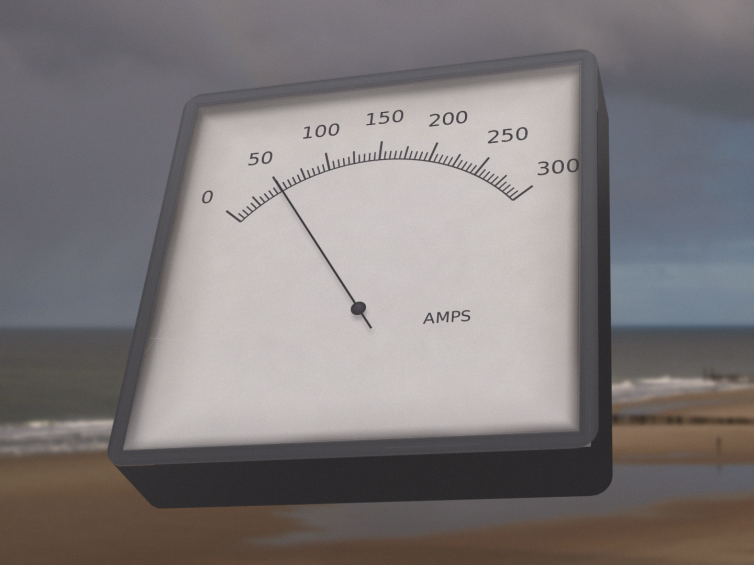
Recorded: {"value": 50, "unit": "A"}
